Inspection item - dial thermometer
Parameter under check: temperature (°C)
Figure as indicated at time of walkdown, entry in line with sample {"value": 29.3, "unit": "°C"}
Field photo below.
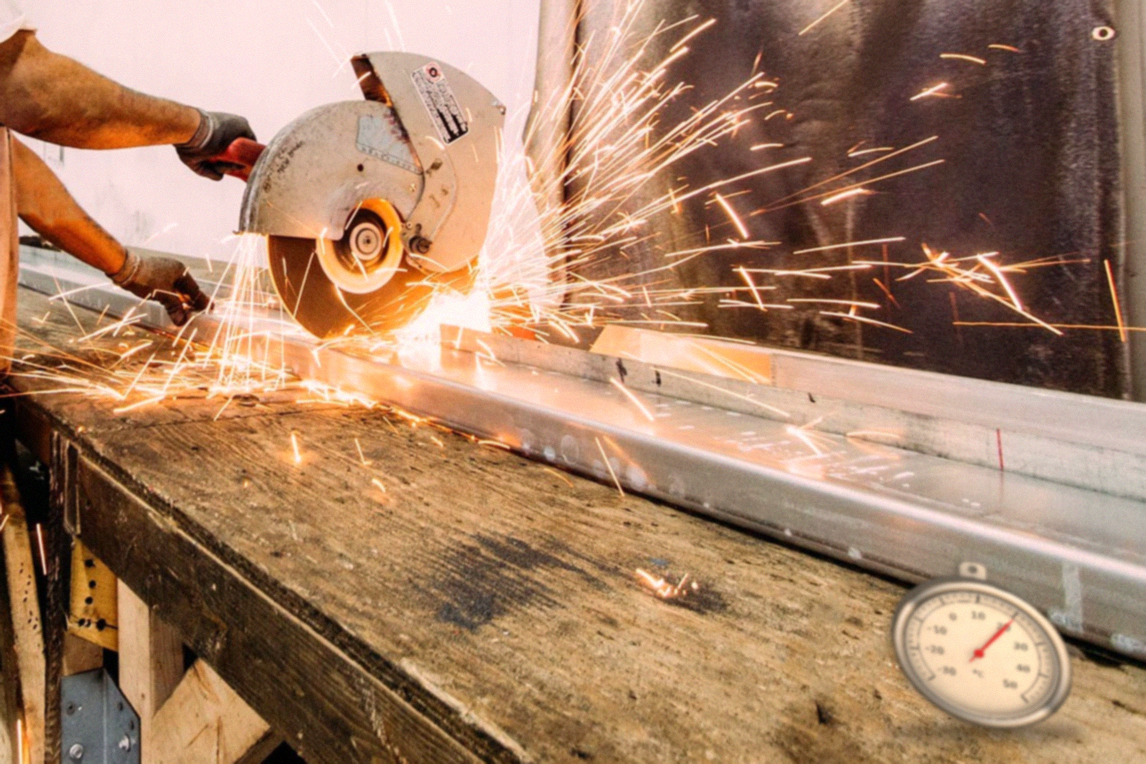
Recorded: {"value": 20, "unit": "°C"}
